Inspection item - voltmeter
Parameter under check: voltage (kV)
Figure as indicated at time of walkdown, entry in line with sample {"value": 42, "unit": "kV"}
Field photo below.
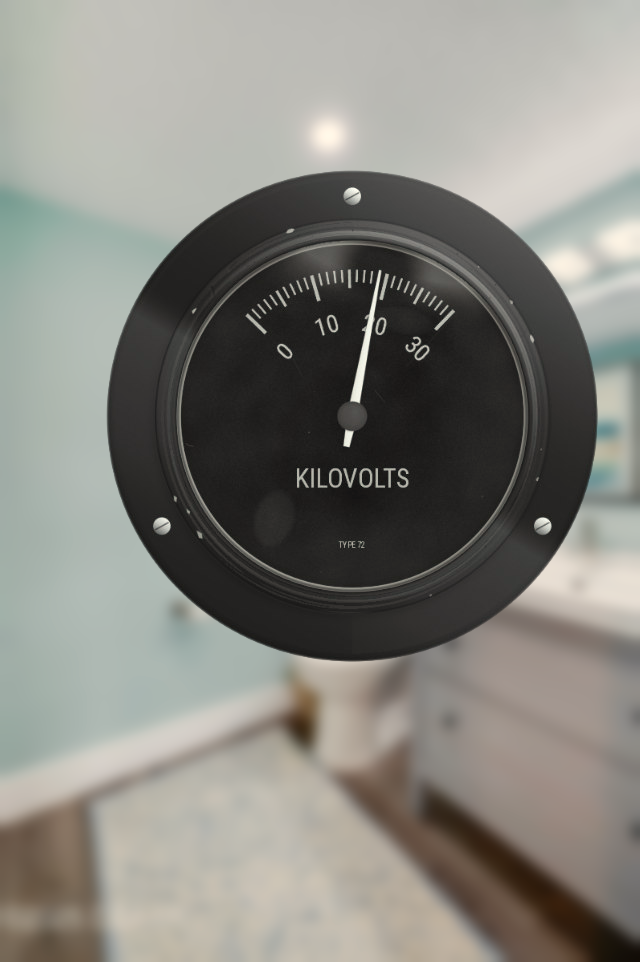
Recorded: {"value": 19, "unit": "kV"}
